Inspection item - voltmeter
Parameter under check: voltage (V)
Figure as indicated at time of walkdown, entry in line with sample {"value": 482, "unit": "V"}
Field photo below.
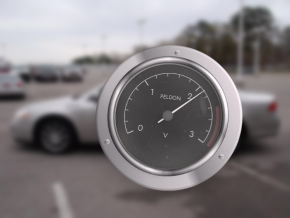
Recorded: {"value": 2.1, "unit": "V"}
